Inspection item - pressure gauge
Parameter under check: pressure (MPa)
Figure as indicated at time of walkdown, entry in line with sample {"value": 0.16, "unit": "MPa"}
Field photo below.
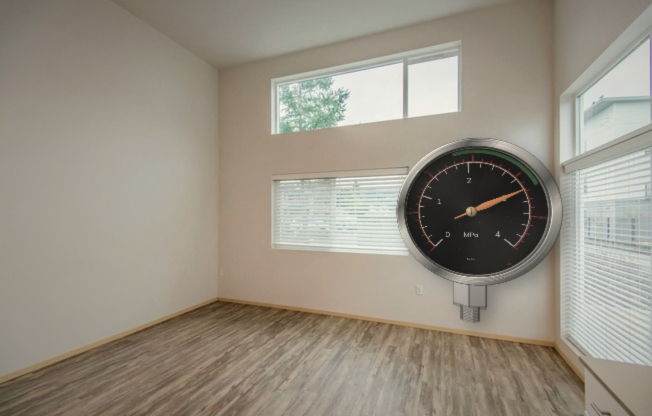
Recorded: {"value": 3, "unit": "MPa"}
